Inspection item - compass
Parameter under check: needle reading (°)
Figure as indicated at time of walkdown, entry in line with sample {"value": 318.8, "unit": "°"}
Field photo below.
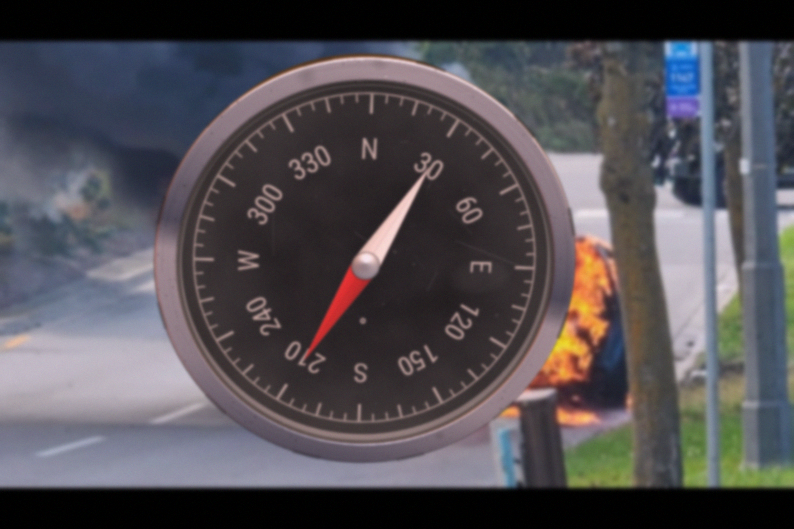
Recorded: {"value": 210, "unit": "°"}
